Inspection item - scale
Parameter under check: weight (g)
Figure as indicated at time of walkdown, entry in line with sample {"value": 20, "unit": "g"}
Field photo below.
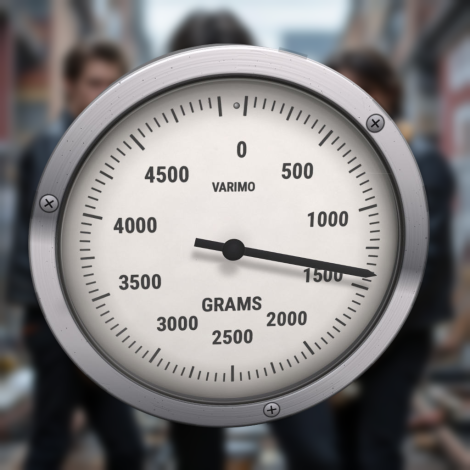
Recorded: {"value": 1400, "unit": "g"}
